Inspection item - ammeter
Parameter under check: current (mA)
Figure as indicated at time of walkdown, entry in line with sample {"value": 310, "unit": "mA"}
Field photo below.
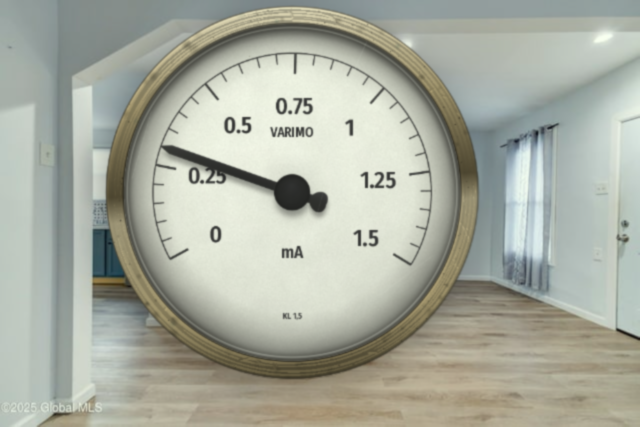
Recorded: {"value": 0.3, "unit": "mA"}
